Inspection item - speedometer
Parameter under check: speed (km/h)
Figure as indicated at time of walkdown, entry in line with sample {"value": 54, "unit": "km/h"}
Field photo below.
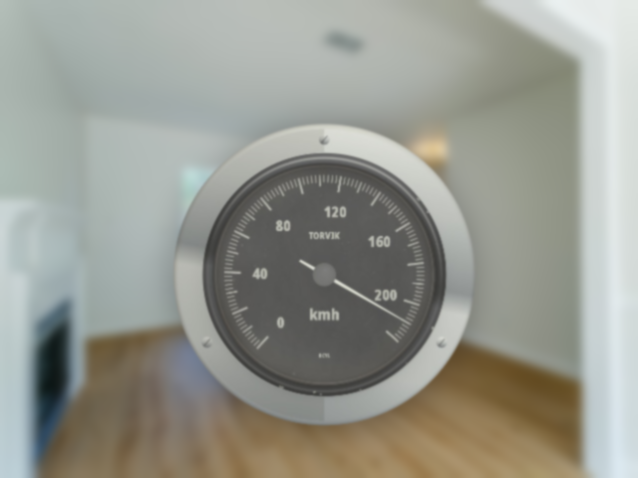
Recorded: {"value": 210, "unit": "km/h"}
